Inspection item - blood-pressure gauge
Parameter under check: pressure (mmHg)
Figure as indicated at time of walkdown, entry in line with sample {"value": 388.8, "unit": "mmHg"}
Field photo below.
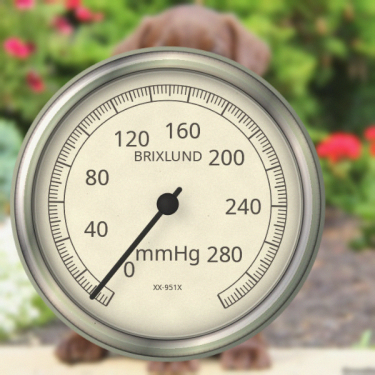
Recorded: {"value": 8, "unit": "mmHg"}
